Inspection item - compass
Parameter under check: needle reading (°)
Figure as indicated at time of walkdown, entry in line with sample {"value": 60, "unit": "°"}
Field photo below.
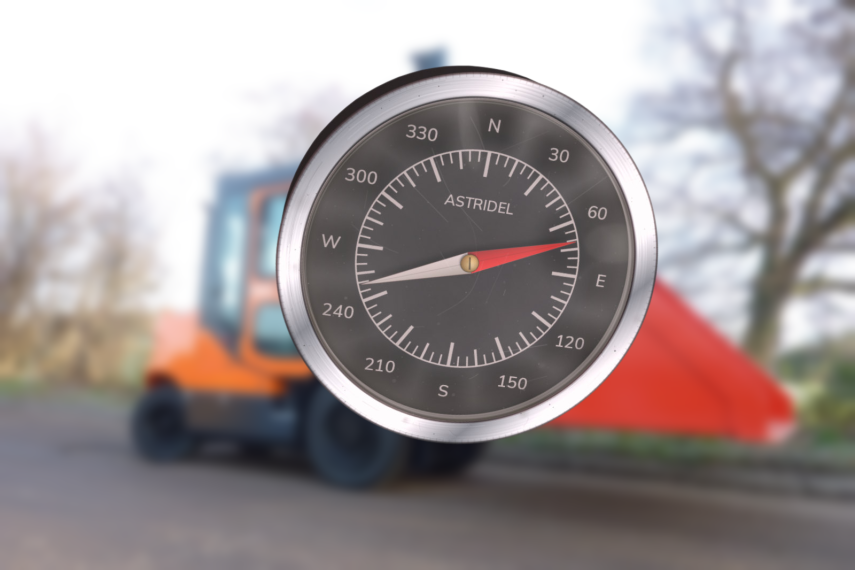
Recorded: {"value": 70, "unit": "°"}
